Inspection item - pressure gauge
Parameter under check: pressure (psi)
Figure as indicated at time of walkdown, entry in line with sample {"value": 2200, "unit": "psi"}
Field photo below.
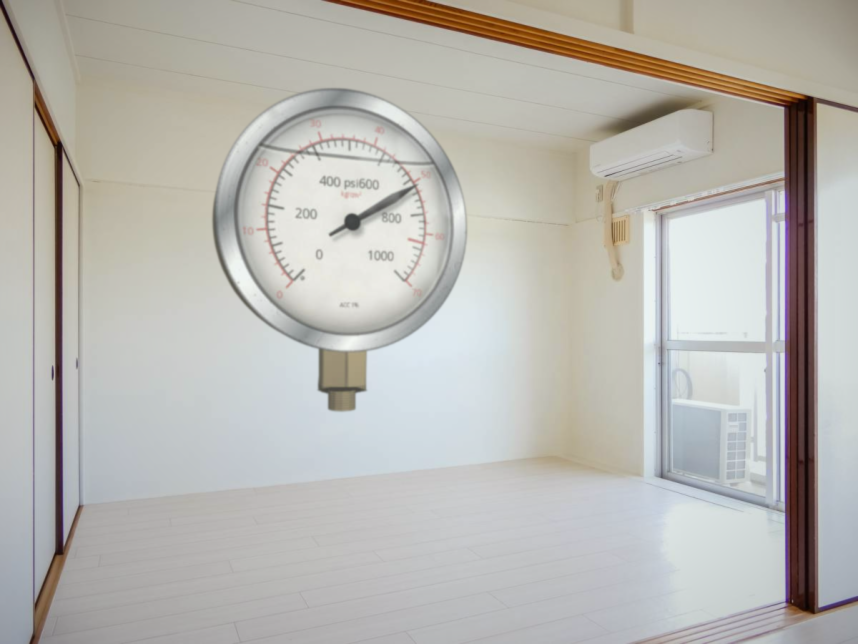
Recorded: {"value": 720, "unit": "psi"}
